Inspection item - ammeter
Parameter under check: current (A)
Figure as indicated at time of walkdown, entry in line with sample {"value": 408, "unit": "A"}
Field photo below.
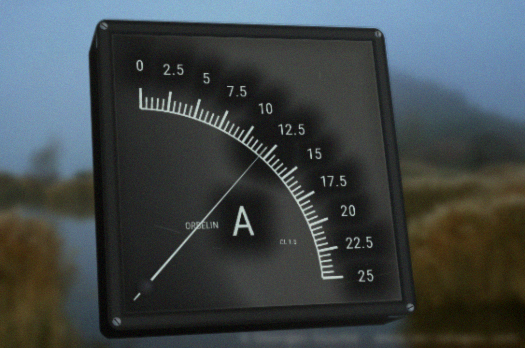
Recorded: {"value": 12, "unit": "A"}
